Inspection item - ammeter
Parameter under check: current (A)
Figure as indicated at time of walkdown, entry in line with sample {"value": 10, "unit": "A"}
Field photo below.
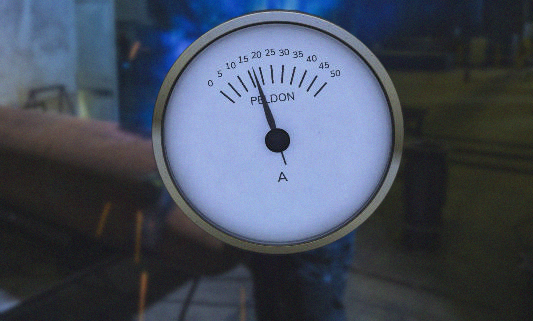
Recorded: {"value": 17.5, "unit": "A"}
